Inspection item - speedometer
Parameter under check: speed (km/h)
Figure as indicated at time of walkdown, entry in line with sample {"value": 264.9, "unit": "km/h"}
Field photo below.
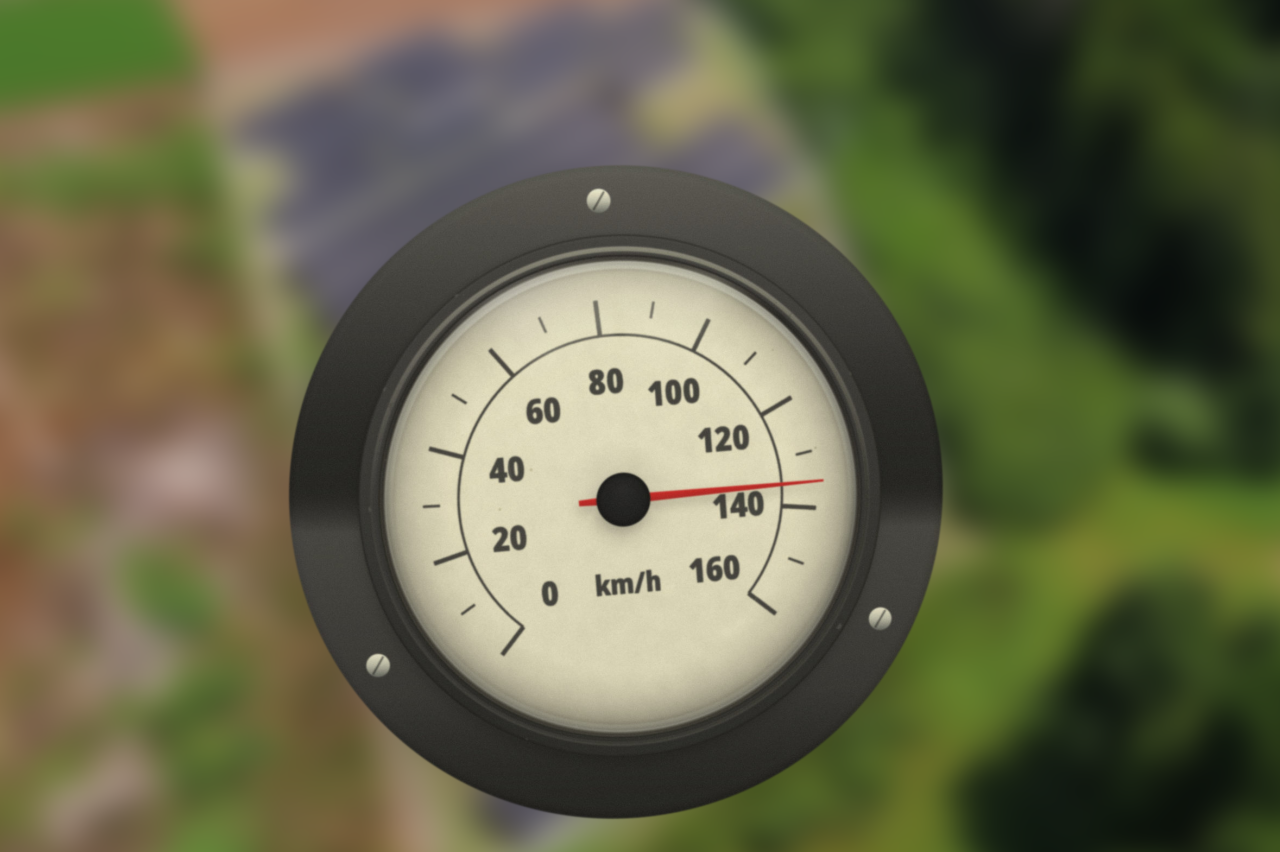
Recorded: {"value": 135, "unit": "km/h"}
